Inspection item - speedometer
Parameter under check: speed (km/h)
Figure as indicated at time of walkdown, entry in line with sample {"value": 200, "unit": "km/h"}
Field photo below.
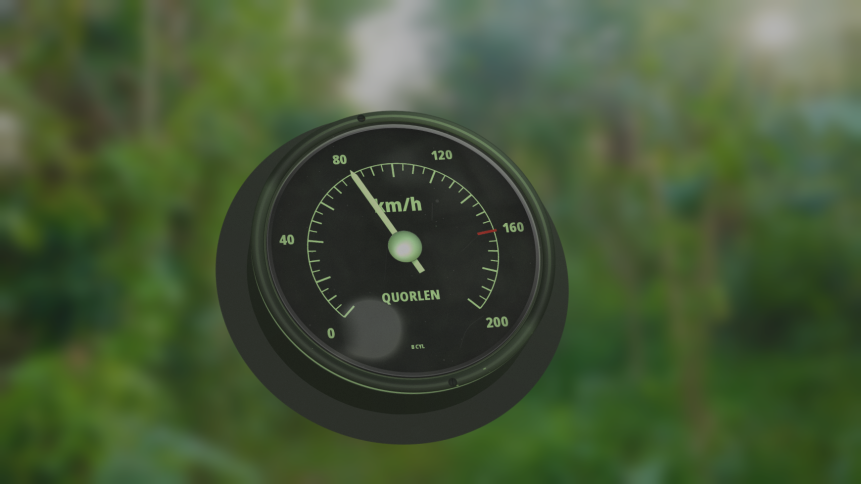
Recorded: {"value": 80, "unit": "km/h"}
